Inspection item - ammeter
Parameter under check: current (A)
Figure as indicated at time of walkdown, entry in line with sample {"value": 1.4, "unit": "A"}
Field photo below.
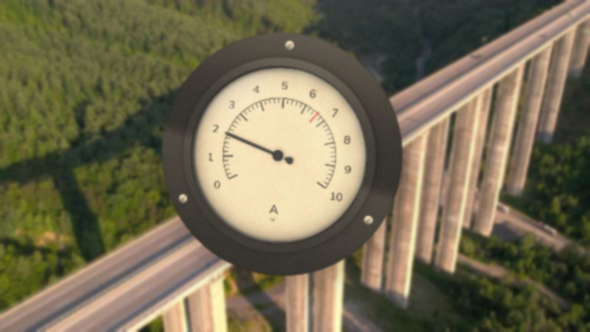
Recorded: {"value": 2, "unit": "A"}
